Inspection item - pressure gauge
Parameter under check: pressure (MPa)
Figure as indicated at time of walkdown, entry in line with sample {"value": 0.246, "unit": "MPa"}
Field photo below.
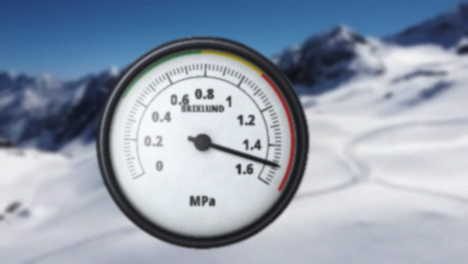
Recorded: {"value": 1.5, "unit": "MPa"}
